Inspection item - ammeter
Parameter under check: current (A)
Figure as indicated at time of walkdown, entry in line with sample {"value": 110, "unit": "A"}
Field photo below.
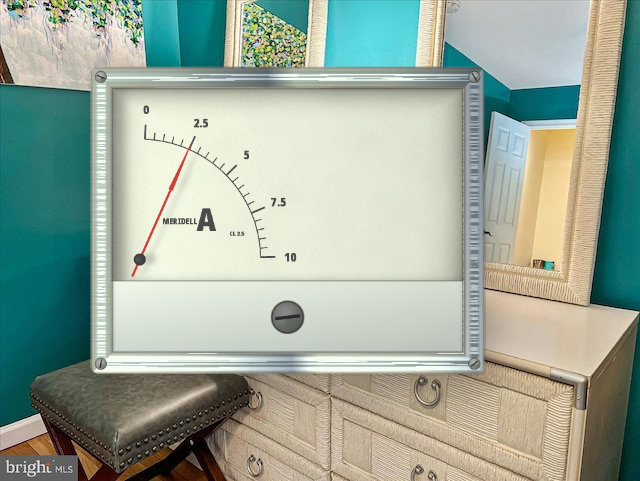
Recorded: {"value": 2.5, "unit": "A"}
